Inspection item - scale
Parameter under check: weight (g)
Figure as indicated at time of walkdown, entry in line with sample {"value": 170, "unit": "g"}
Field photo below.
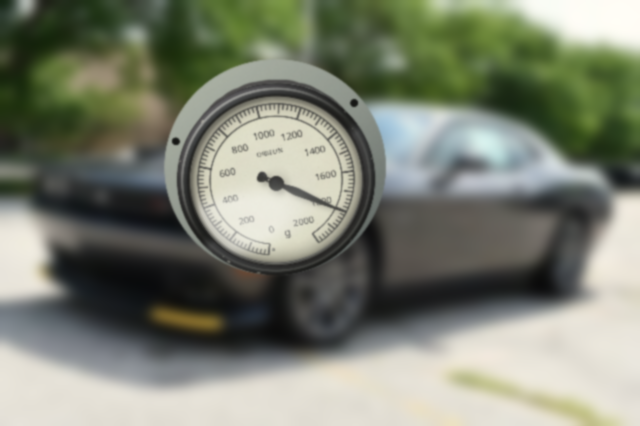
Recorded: {"value": 1800, "unit": "g"}
